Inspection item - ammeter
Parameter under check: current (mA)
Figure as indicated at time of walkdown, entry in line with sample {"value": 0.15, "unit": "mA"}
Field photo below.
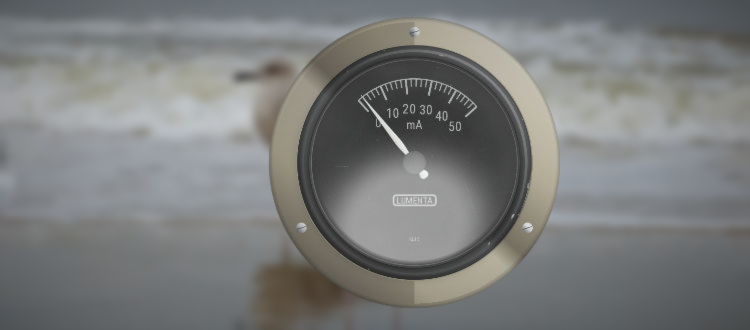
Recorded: {"value": 2, "unit": "mA"}
